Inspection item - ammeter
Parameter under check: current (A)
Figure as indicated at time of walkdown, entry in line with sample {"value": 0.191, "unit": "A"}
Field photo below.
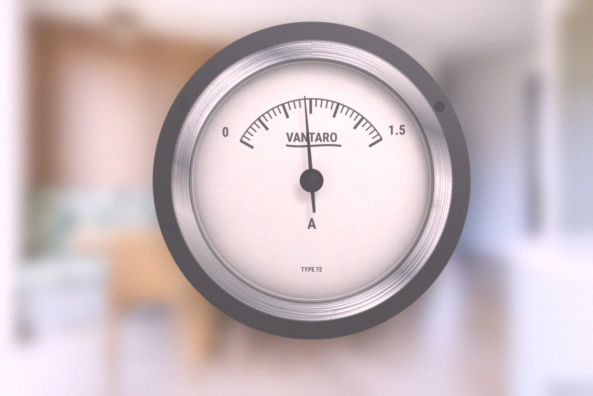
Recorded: {"value": 0.7, "unit": "A"}
